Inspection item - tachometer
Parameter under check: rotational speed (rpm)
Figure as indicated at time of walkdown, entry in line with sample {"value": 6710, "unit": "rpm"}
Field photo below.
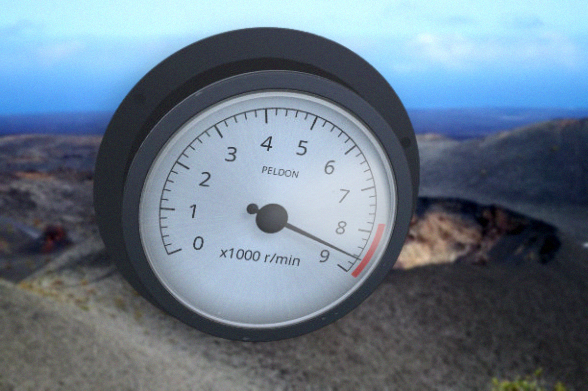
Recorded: {"value": 8600, "unit": "rpm"}
